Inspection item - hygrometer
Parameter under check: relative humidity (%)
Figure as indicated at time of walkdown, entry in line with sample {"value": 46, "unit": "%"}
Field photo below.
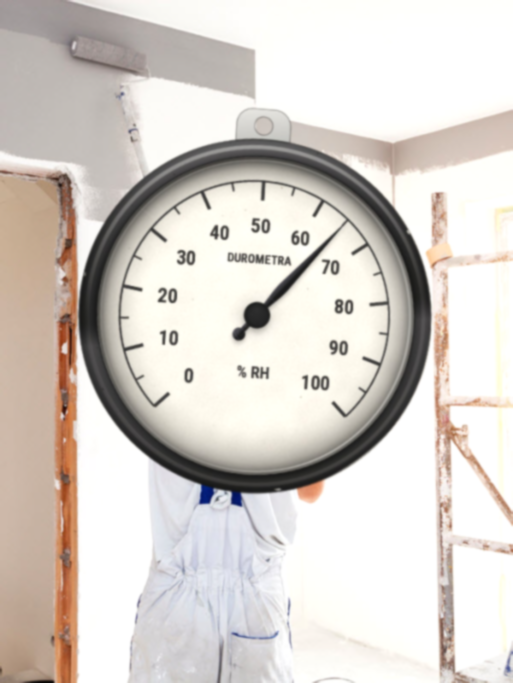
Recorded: {"value": 65, "unit": "%"}
